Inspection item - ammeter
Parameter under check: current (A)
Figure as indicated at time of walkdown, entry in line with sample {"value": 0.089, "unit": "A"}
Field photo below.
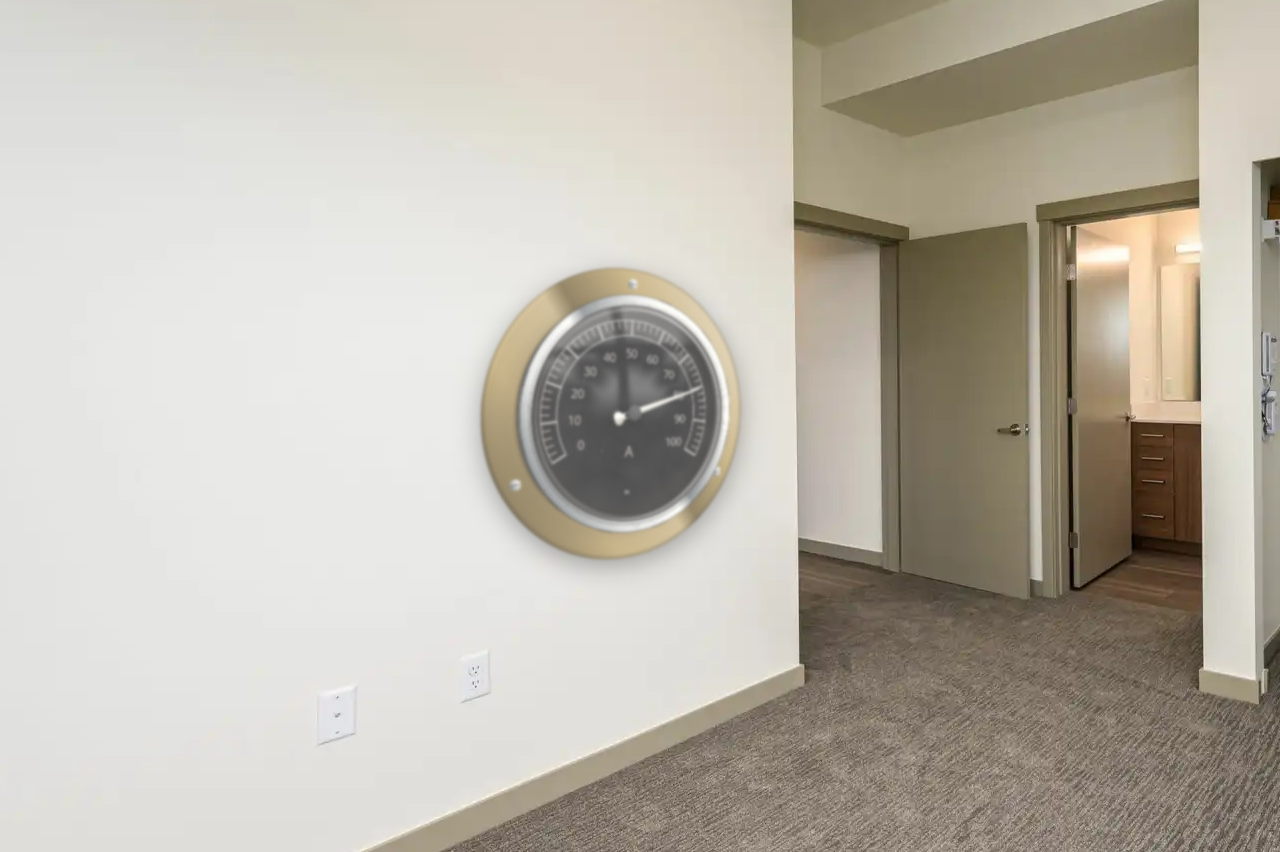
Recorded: {"value": 80, "unit": "A"}
